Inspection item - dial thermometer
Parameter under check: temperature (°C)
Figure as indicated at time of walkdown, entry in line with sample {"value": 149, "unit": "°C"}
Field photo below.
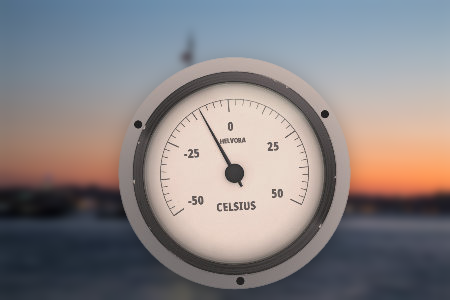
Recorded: {"value": -10, "unit": "°C"}
